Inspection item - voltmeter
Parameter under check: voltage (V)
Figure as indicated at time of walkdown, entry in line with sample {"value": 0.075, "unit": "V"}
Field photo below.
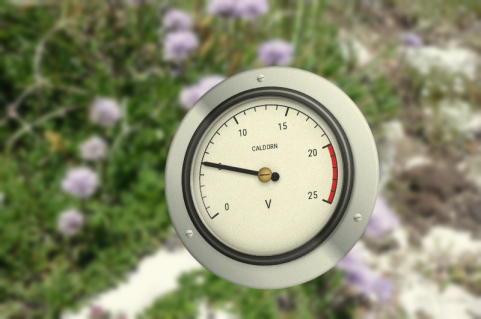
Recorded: {"value": 5, "unit": "V"}
